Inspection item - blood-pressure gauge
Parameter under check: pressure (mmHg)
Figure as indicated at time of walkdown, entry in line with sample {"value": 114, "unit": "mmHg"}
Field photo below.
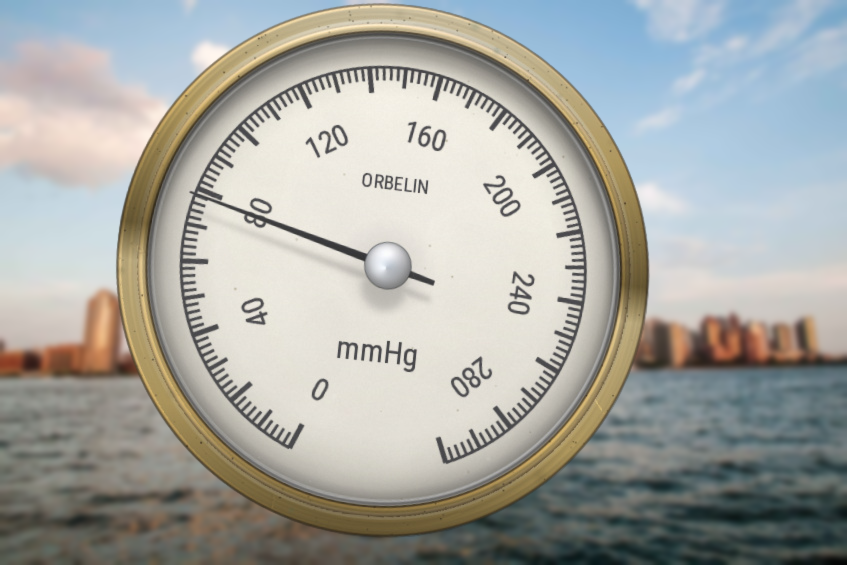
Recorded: {"value": 78, "unit": "mmHg"}
